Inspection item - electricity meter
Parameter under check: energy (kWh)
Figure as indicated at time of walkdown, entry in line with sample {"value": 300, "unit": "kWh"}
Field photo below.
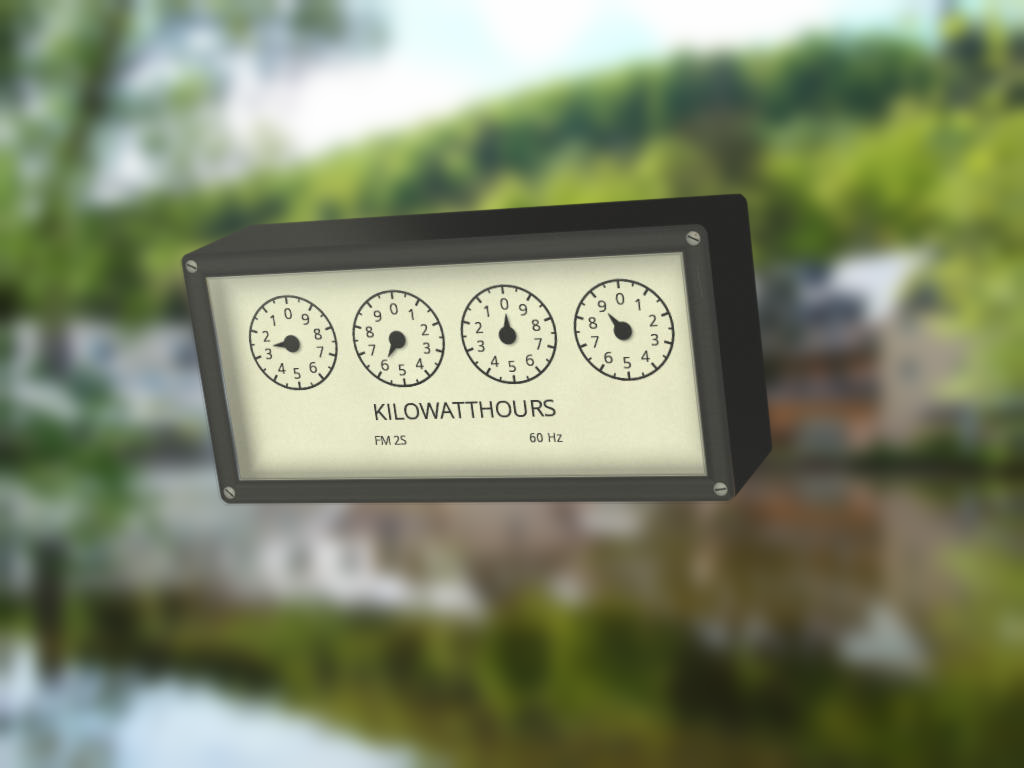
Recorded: {"value": 2599, "unit": "kWh"}
